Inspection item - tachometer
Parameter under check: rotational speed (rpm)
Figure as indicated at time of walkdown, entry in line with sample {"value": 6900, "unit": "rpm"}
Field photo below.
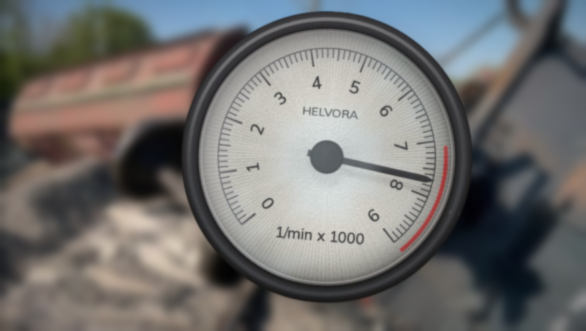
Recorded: {"value": 7700, "unit": "rpm"}
